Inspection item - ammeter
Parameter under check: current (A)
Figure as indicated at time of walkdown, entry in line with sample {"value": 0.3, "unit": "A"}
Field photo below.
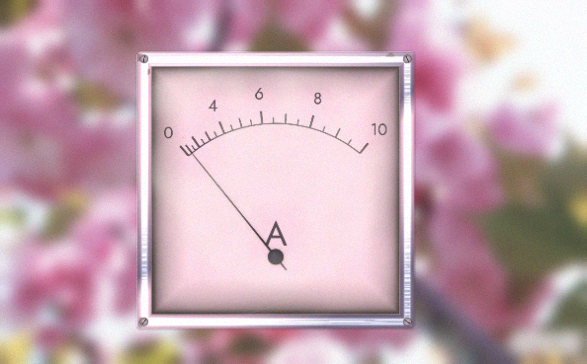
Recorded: {"value": 1, "unit": "A"}
